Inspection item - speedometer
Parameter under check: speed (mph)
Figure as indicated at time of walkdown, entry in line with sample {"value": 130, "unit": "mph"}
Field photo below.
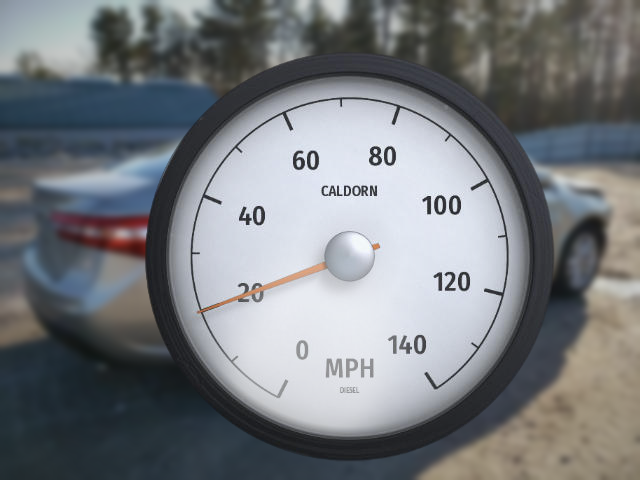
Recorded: {"value": 20, "unit": "mph"}
